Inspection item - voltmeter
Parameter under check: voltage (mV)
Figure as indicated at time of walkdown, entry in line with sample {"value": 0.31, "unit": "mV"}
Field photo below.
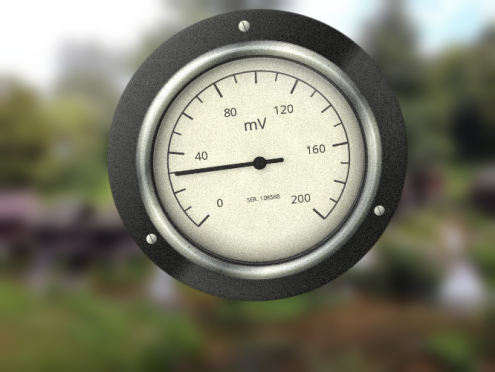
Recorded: {"value": 30, "unit": "mV"}
